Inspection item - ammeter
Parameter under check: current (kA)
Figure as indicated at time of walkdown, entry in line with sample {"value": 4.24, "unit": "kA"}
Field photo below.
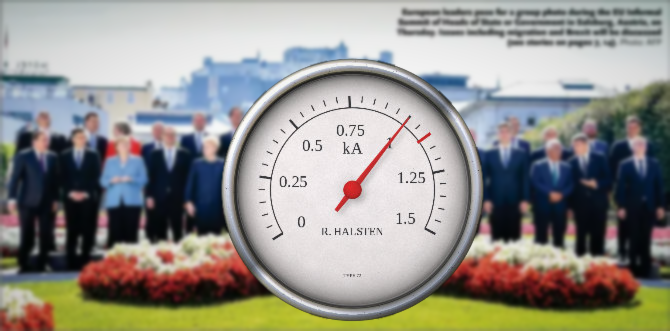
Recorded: {"value": 1, "unit": "kA"}
